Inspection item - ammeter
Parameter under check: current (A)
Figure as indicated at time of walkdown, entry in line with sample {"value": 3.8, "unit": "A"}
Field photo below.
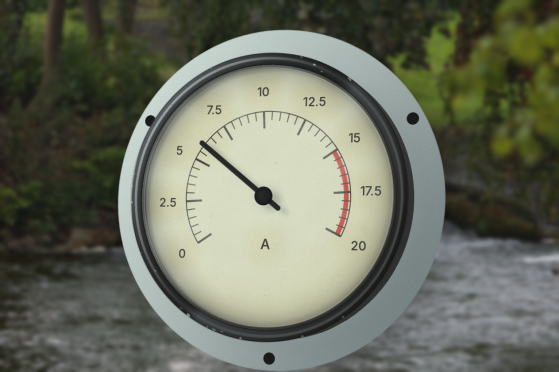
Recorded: {"value": 6, "unit": "A"}
